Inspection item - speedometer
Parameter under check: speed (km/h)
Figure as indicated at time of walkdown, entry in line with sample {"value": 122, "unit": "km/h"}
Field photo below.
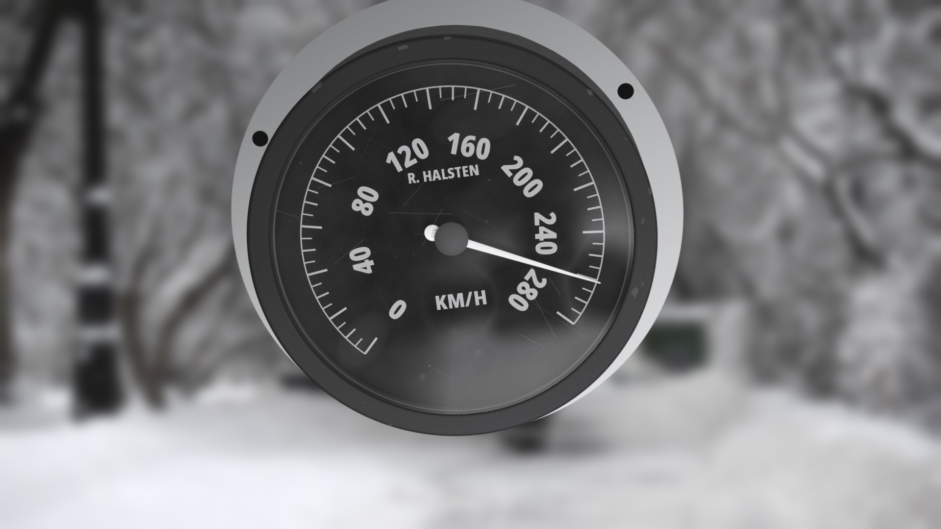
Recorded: {"value": 260, "unit": "km/h"}
